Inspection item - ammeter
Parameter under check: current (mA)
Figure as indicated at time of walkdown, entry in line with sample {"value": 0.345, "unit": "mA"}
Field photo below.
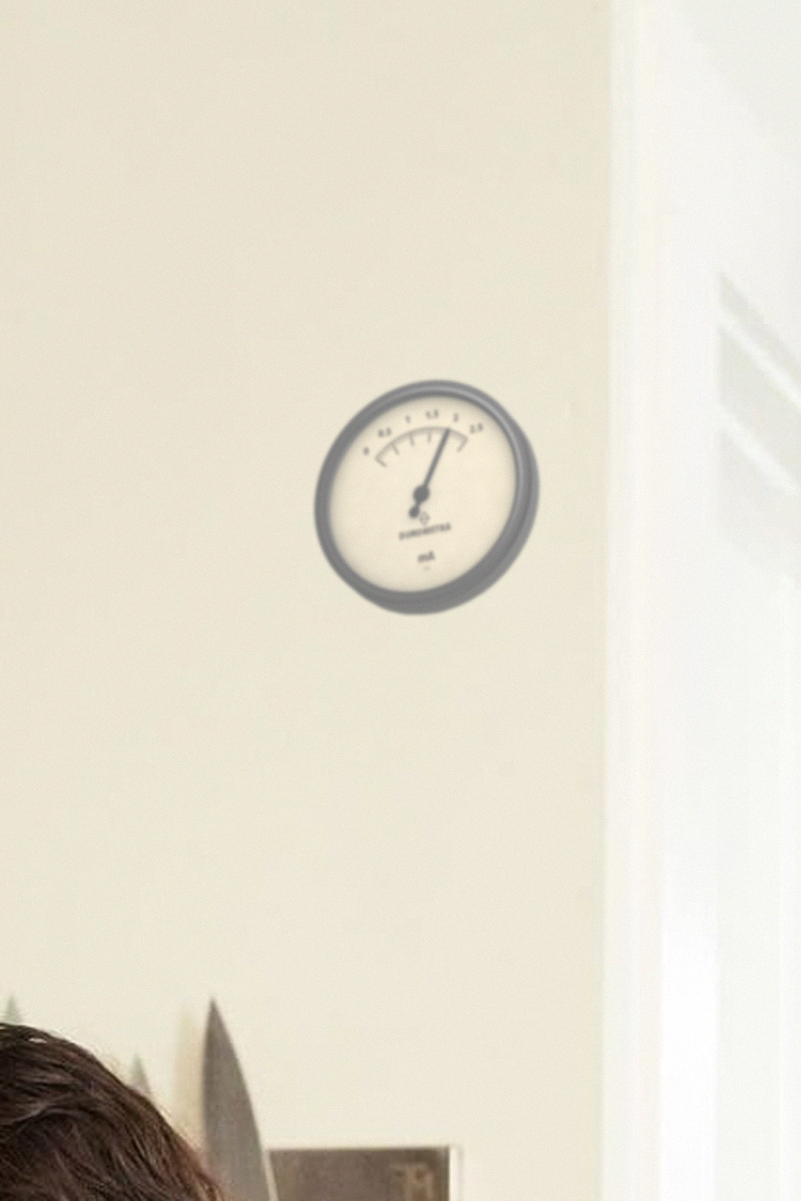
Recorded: {"value": 2, "unit": "mA"}
